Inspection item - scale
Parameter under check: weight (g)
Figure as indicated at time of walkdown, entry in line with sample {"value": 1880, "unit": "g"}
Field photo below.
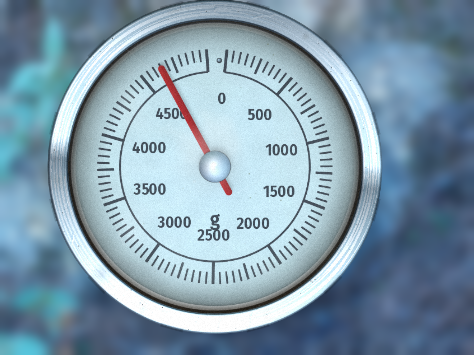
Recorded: {"value": 4650, "unit": "g"}
